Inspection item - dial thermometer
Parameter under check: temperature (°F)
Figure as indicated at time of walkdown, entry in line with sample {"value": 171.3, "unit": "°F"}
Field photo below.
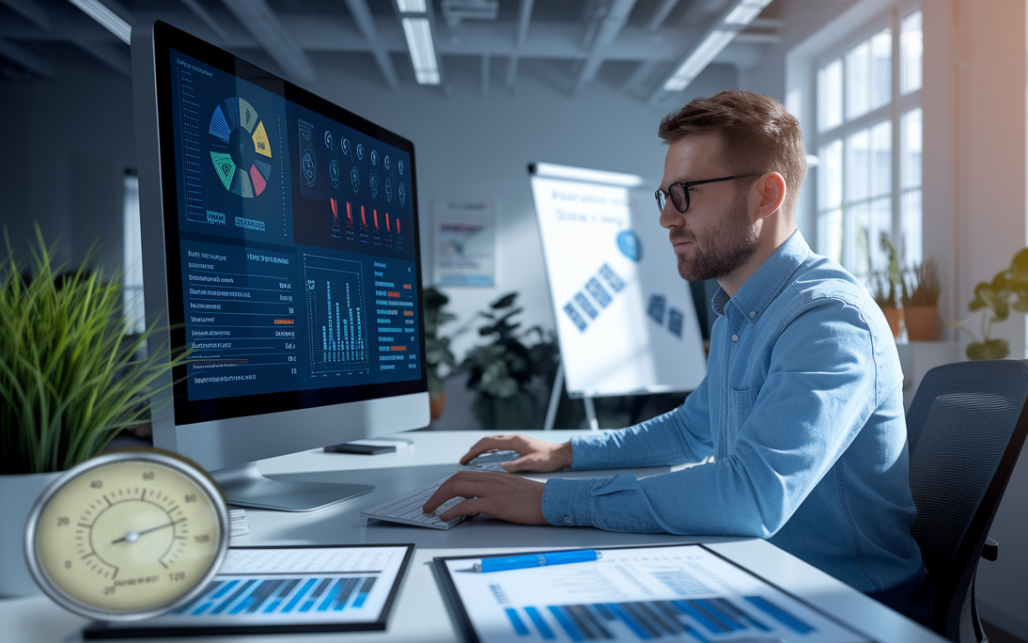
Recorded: {"value": 88, "unit": "°F"}
